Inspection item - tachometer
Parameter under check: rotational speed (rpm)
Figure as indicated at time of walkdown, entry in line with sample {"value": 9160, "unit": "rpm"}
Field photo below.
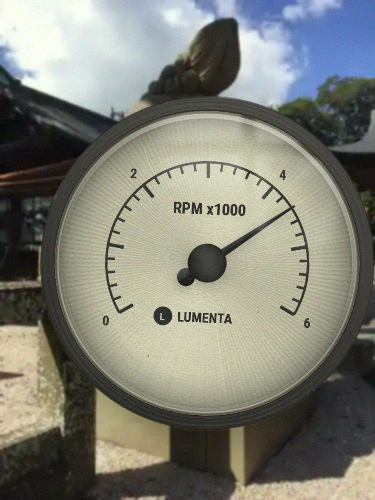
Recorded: {"value": 4400, "unit": "rpm"}
